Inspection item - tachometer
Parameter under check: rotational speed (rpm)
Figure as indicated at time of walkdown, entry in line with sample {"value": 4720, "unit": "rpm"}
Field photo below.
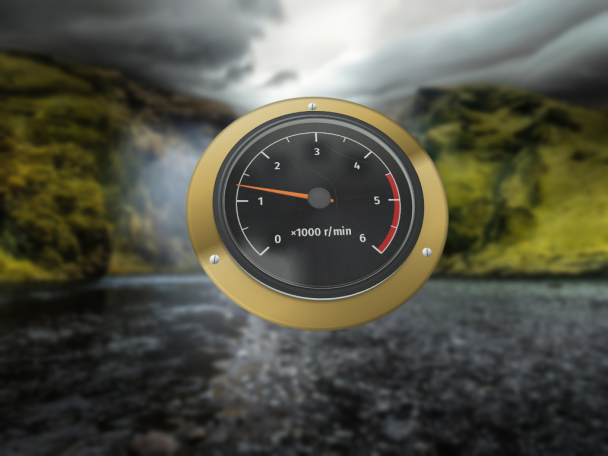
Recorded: {"value": 1250, "unit": "rpm"}
